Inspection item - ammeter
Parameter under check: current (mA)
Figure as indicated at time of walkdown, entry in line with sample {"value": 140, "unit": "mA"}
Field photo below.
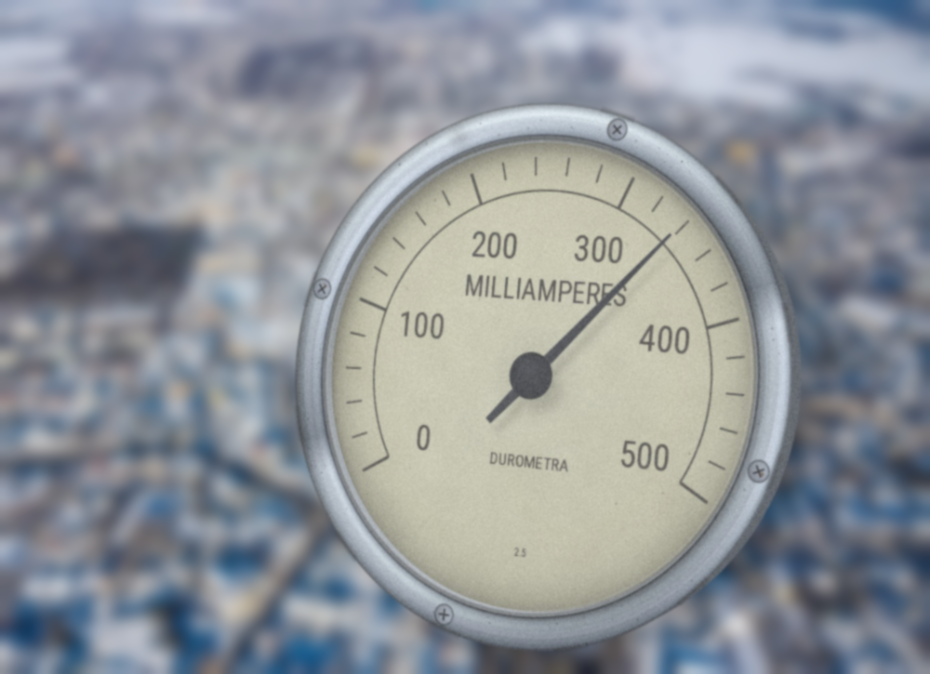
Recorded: {"value": 340, "unit": "mA"}
